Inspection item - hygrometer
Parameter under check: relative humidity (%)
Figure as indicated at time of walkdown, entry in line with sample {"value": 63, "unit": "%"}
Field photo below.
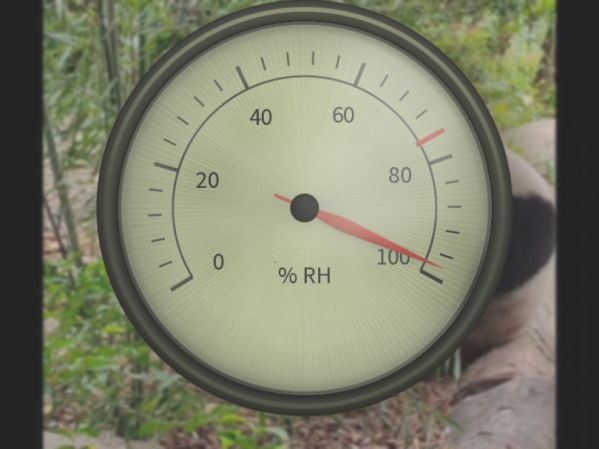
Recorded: {"value": 98, "unit": "%"}
